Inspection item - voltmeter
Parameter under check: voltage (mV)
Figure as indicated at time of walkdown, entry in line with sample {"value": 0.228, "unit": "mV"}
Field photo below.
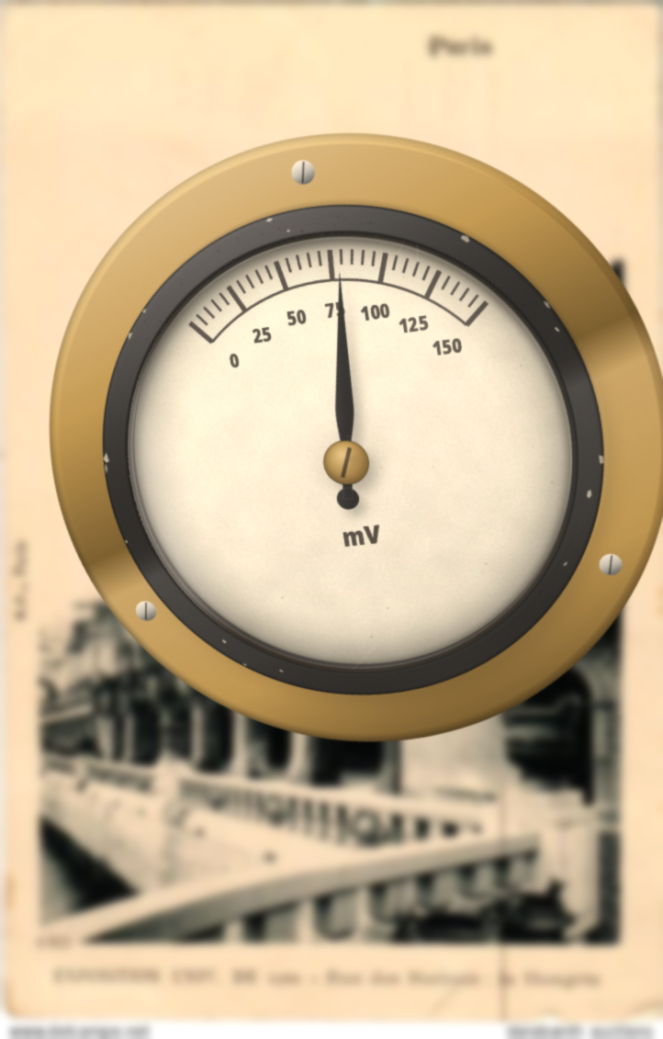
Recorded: {"value": 80, "unit": "mV"}
